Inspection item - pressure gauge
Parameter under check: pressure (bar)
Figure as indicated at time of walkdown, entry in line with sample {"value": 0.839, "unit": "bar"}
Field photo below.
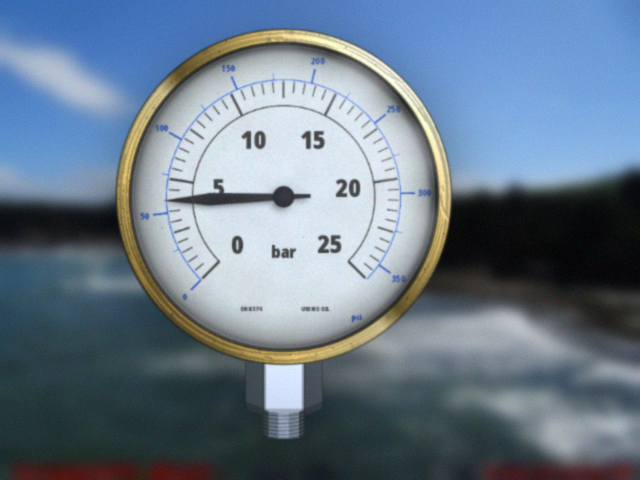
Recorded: {"value": 4, "unit": "bar"}
